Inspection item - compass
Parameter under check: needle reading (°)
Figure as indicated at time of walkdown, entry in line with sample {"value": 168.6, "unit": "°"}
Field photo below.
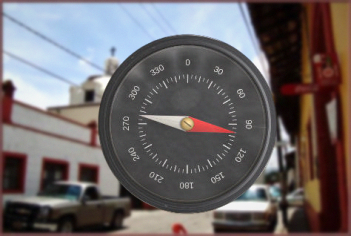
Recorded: {"value": 100, "unit": "°"}
